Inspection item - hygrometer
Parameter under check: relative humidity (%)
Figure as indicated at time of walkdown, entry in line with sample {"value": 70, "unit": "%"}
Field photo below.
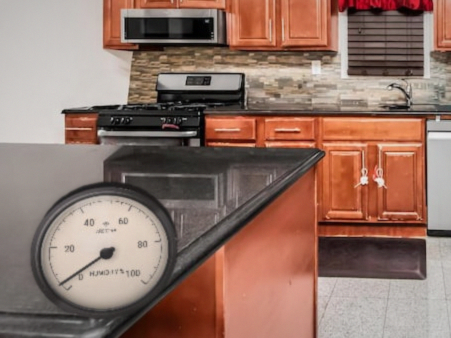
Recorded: {"value": 4, "unit": "%"}
